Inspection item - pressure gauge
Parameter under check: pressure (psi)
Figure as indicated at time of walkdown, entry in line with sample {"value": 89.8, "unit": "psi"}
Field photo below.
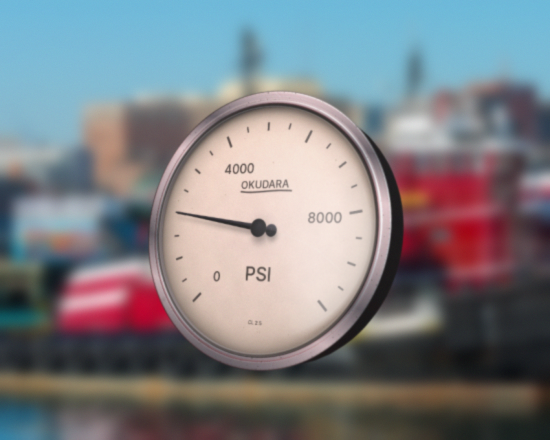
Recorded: {"value": 2000, "unit": "psi"}
